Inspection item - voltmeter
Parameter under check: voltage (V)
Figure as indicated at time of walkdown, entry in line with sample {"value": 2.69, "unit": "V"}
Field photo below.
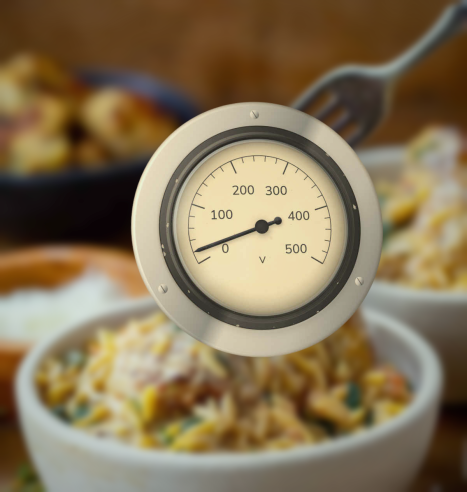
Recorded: {"value": 20, "unit": "V"}
